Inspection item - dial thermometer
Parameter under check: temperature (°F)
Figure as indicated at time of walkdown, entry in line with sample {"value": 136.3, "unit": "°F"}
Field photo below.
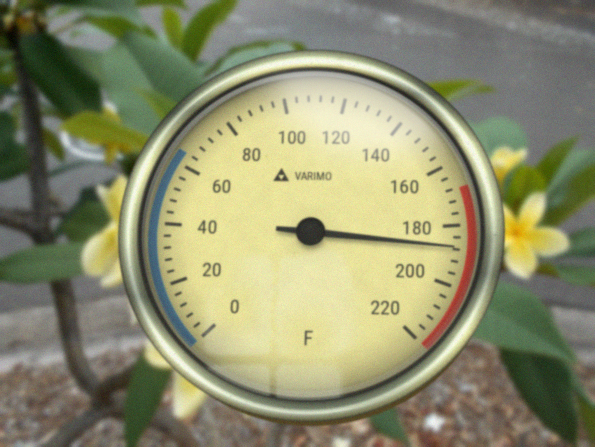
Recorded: {"value": 188, "unit": "°F"}
